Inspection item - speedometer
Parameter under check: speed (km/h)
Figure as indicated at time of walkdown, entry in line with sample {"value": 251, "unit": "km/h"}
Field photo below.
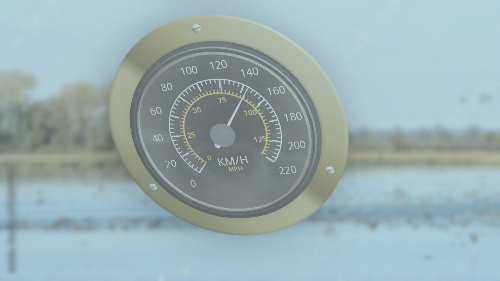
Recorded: {"value": 144, "unit": "km/h"}
